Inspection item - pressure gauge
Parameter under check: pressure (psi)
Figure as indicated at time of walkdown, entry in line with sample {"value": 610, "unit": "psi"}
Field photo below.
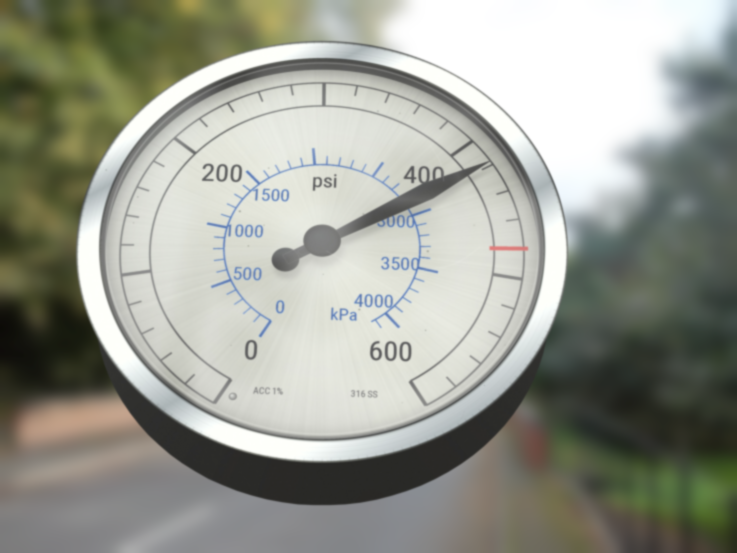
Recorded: {"value": 420, "unit": "psi"}
